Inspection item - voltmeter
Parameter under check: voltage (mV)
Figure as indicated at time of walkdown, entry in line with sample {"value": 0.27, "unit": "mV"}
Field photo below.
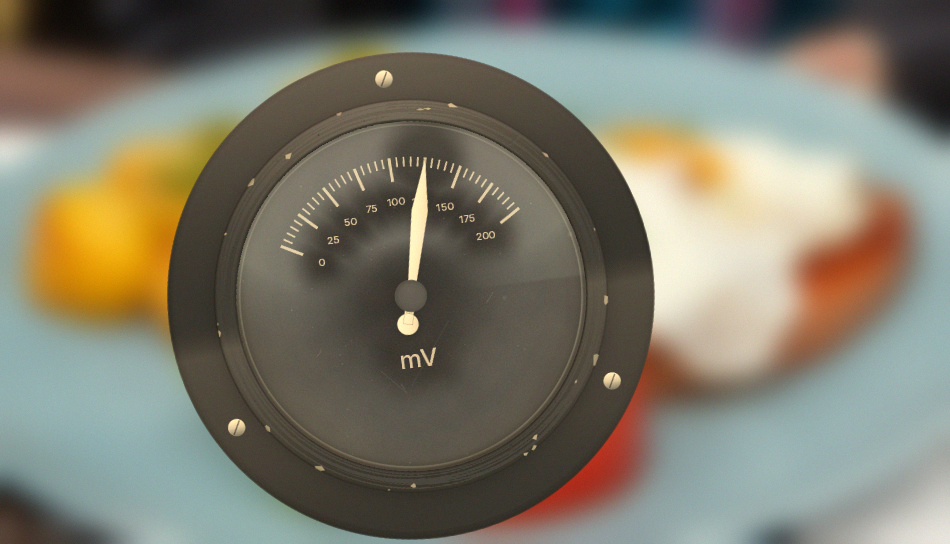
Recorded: {"value": 125, "unit": "mV"}
